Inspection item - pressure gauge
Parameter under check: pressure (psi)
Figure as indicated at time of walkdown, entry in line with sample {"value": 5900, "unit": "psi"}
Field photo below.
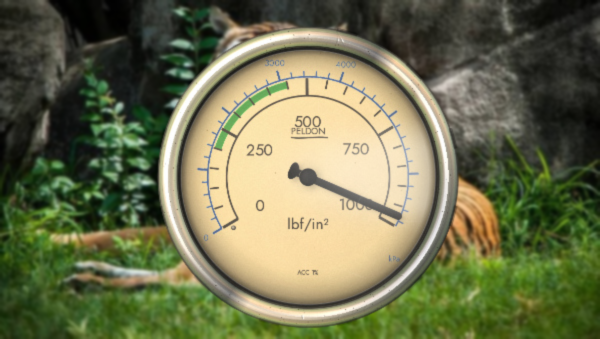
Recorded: {"value": 975, "unit": "psi"}
